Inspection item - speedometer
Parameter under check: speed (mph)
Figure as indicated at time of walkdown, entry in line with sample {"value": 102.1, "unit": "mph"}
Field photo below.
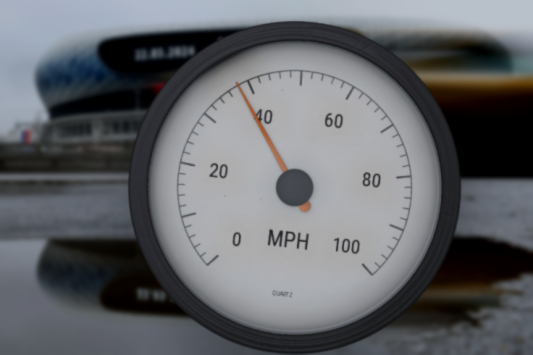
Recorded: {"value": 38, "unit": "mph"}
